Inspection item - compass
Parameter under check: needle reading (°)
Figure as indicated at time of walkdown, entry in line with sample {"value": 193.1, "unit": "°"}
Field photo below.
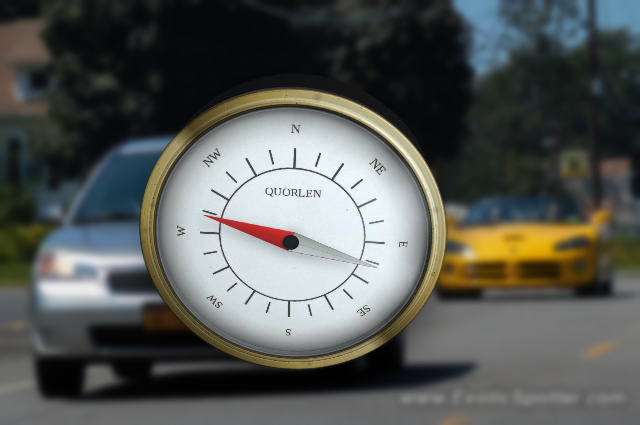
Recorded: {"value": 285, "unit": "°"}
